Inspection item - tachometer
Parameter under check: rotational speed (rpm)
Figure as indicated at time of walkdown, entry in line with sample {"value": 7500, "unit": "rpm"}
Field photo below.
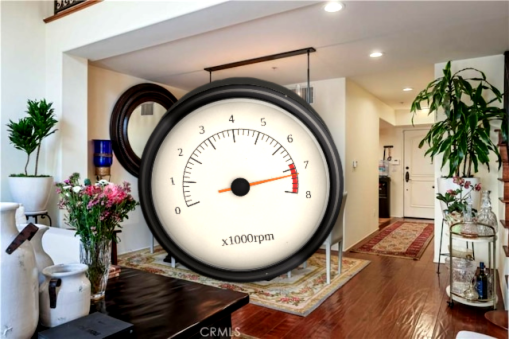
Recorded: {"value": 7200, "unit": "rpm"}
